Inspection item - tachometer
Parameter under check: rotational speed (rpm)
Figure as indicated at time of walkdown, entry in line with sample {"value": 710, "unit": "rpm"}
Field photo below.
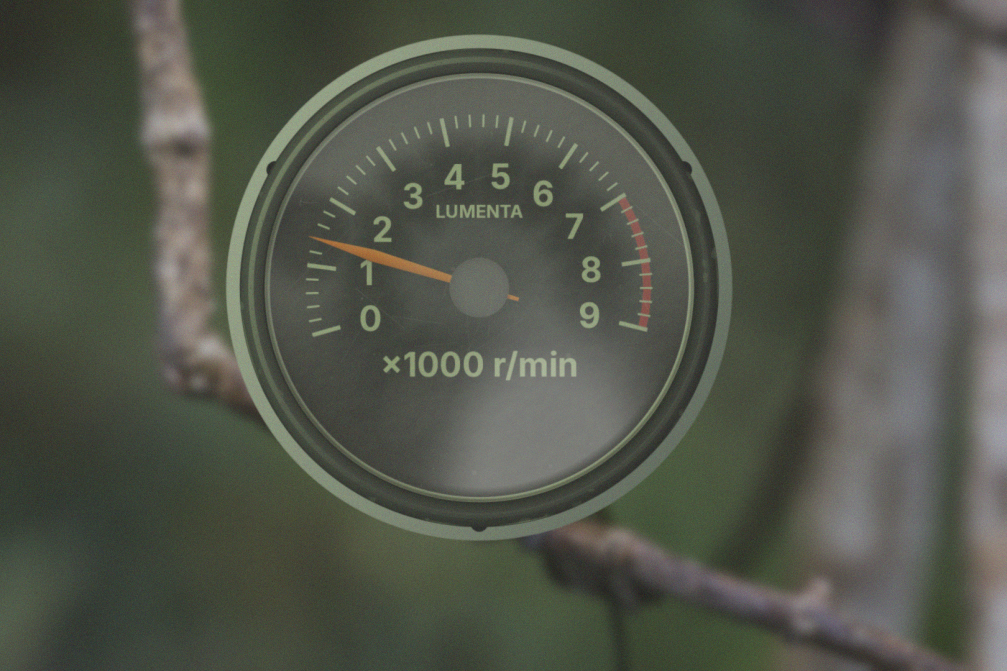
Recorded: {"value": 1400, "unit": "rpm"}
